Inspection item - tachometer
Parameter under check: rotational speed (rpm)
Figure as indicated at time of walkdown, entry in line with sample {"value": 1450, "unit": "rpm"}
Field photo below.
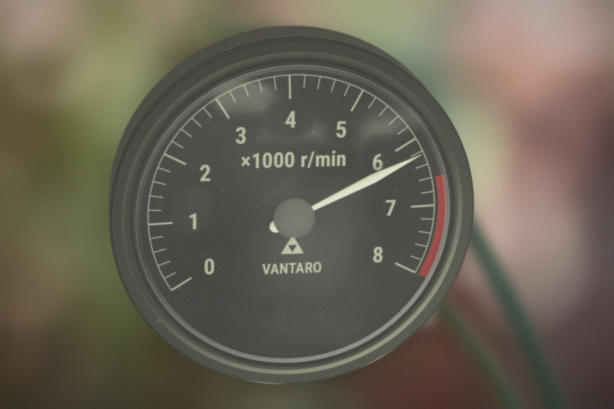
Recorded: {"value": 6200, "unit": "rpm"}
